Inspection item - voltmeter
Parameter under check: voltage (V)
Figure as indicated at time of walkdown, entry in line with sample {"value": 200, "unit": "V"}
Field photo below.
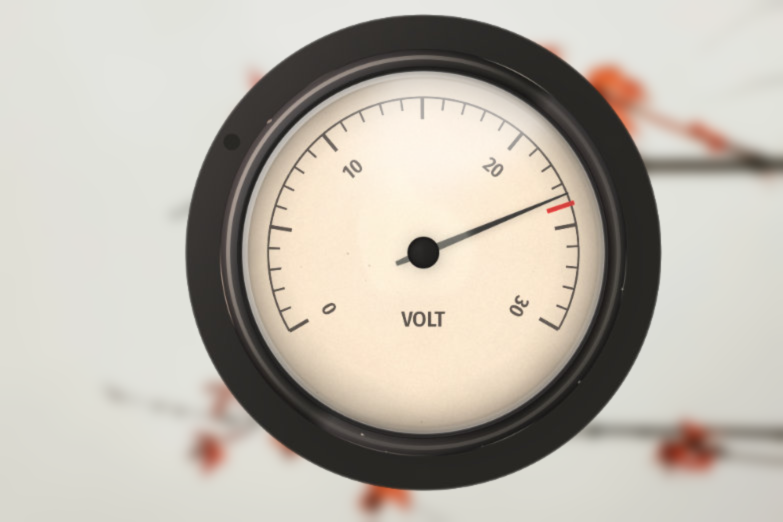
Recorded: {"value": 23.5, "unit": "V"}
